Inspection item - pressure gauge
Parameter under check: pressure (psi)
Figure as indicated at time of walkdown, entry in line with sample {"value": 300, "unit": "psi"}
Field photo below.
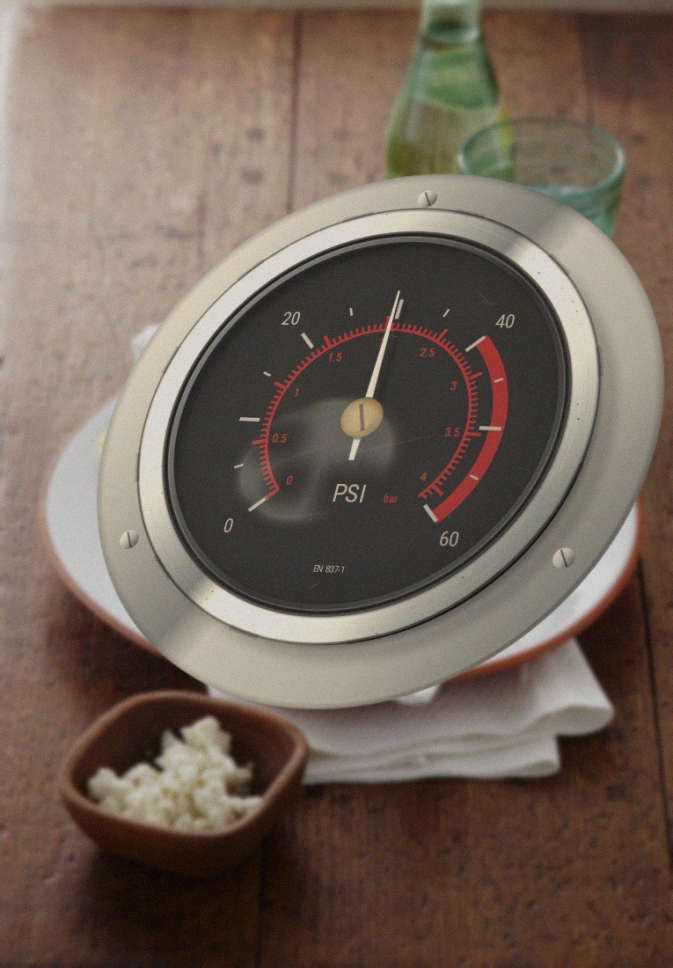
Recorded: {"value": 30, "unit": "psi"}
